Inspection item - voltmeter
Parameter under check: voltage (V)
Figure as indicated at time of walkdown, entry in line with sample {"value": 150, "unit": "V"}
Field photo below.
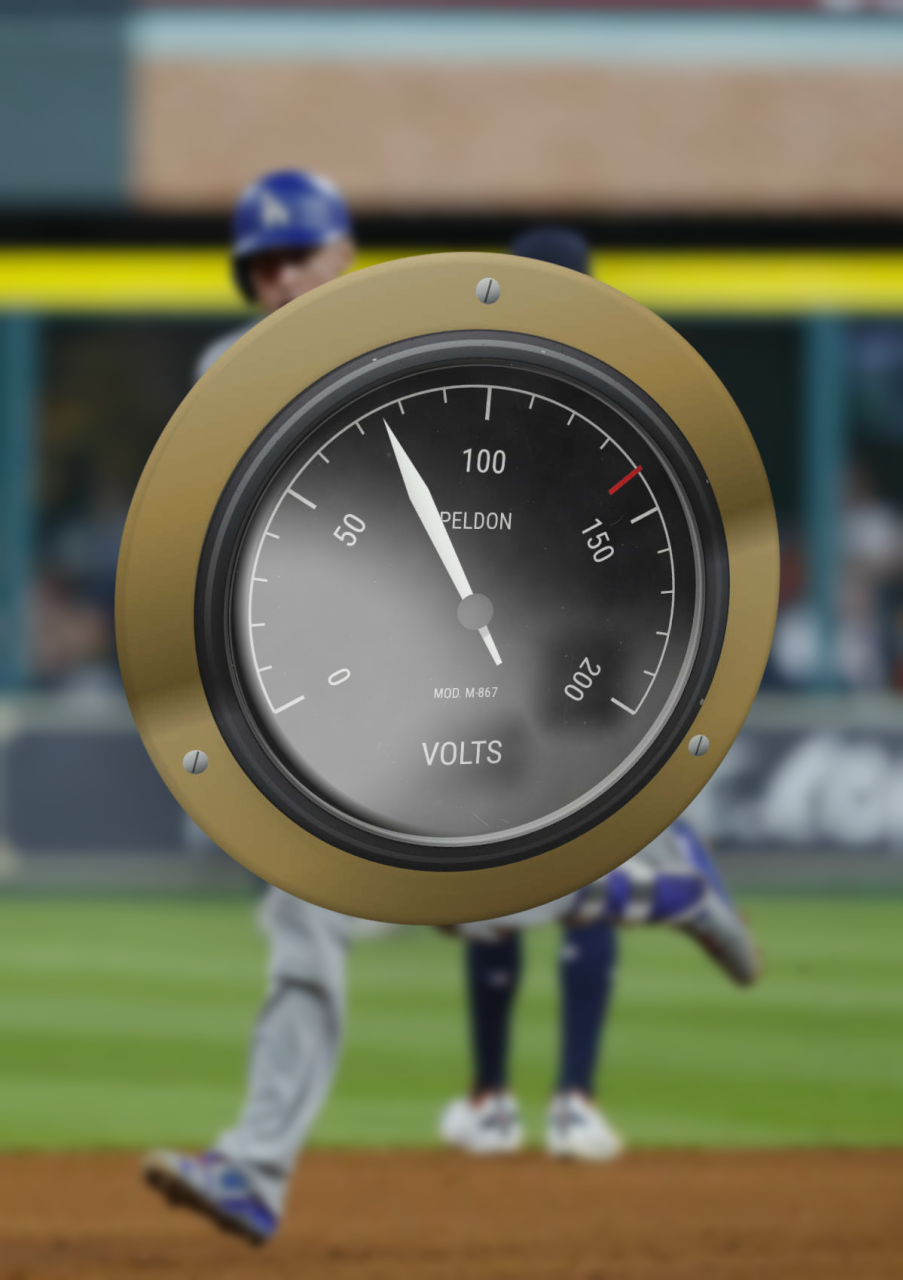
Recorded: {"value": 75, "unit": "V"}
